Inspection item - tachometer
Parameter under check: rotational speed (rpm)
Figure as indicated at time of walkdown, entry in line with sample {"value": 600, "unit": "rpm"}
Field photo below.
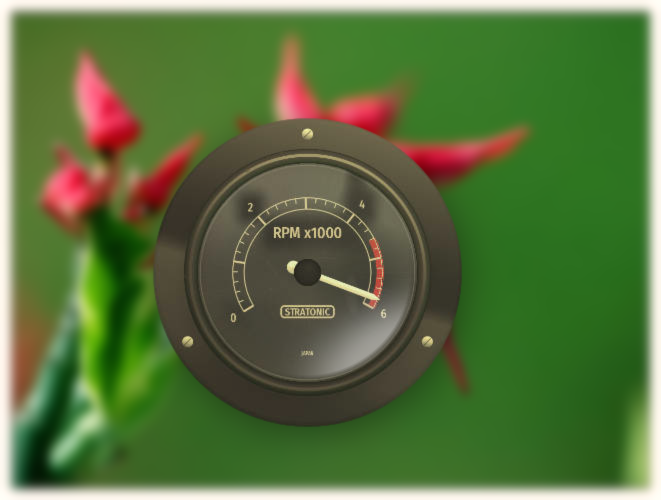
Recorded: {"value": 5800, "unit": "rpm"}
